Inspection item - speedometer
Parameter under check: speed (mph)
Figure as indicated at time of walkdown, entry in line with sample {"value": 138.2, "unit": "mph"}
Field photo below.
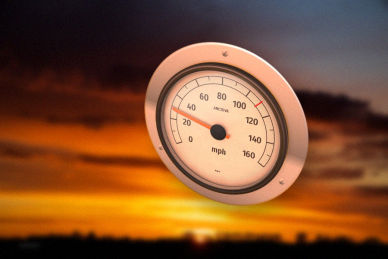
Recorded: {"value": 30, "unit": "mph"}
